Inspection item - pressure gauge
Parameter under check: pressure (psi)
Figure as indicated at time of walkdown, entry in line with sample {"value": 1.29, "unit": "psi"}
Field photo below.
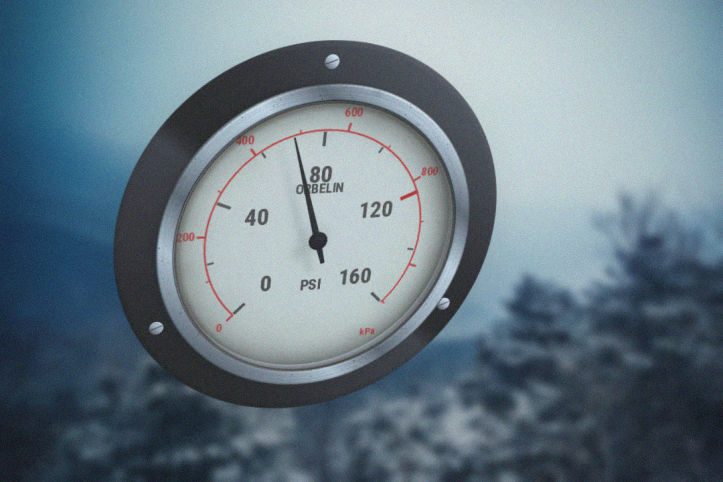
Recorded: {"value": 70, "unit": "psi"}
